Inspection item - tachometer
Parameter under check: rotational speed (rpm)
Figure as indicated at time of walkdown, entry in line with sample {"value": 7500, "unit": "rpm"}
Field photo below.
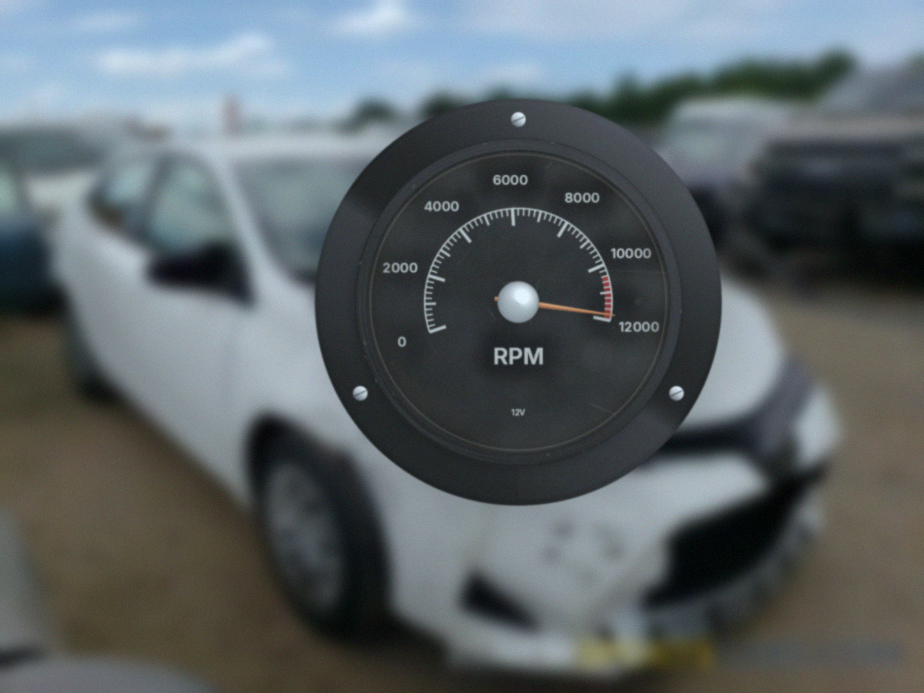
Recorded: {"value": 11800, "unit": "rpm"}
